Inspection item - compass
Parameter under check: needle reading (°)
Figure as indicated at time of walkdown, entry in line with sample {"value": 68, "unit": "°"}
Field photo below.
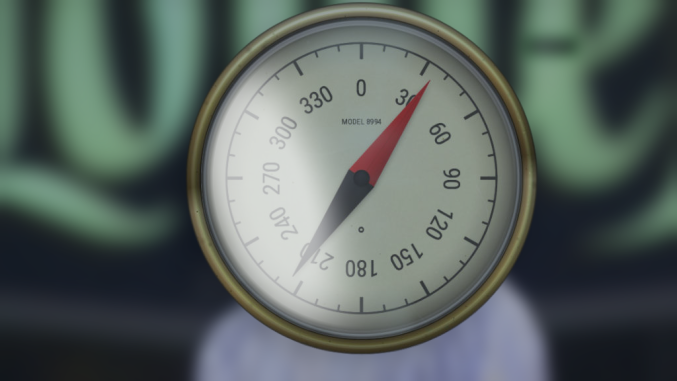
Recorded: {"value": 35, "unit": "°"}
